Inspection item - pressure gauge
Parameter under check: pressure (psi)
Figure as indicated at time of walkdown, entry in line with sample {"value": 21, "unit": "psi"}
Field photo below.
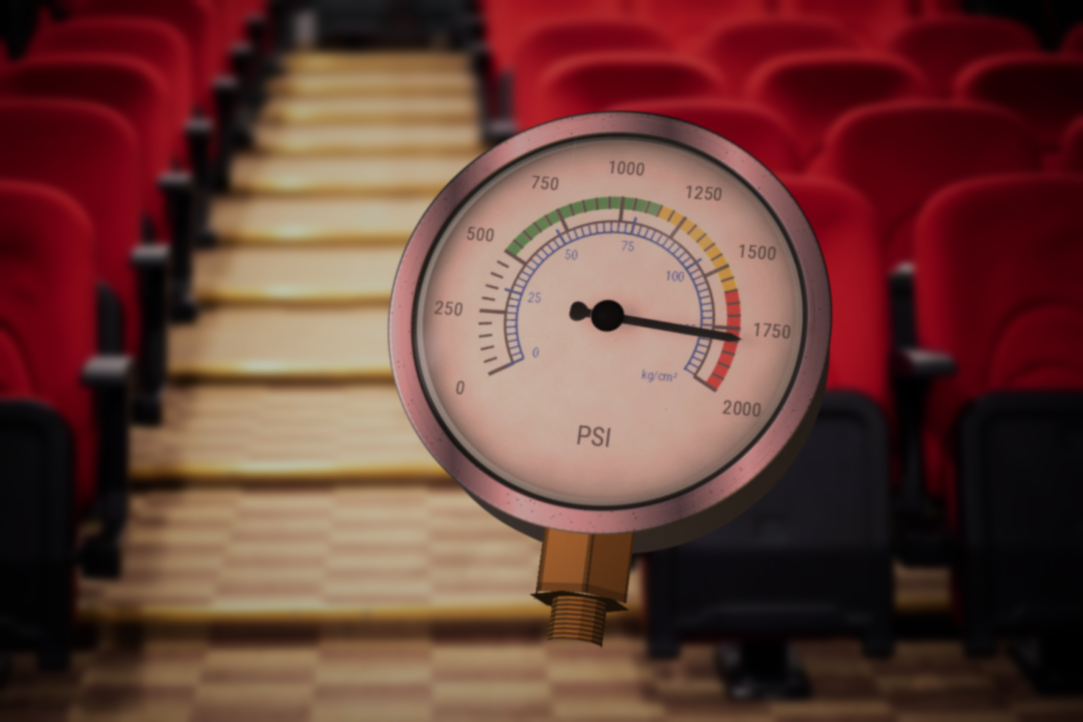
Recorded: {"value": 1800, "unit": "psi"}
